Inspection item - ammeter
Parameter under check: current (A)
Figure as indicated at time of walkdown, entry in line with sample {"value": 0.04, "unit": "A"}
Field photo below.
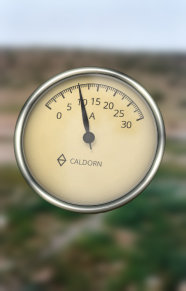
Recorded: {"value": 10, "unit": "A"}
